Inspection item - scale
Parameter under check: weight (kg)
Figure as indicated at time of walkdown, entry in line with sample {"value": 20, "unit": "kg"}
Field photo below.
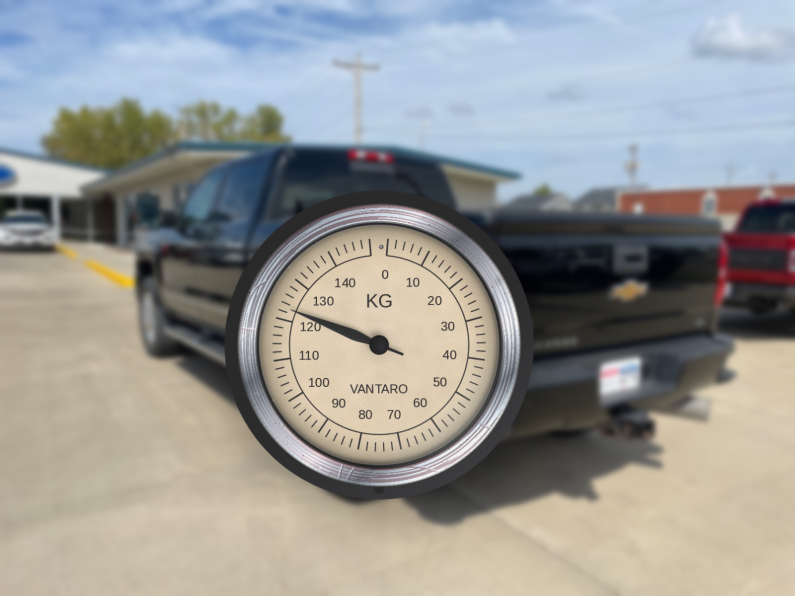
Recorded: {"value": 123, "unit": "kg"}
